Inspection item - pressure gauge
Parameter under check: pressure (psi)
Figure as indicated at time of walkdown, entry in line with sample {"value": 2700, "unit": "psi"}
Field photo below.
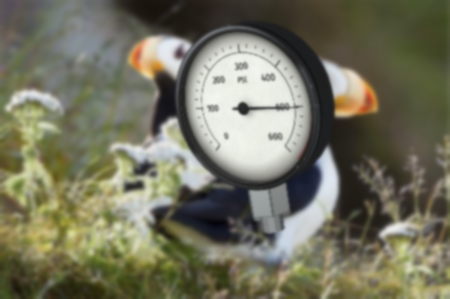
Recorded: {"value": 500, "unit": "psi"}
